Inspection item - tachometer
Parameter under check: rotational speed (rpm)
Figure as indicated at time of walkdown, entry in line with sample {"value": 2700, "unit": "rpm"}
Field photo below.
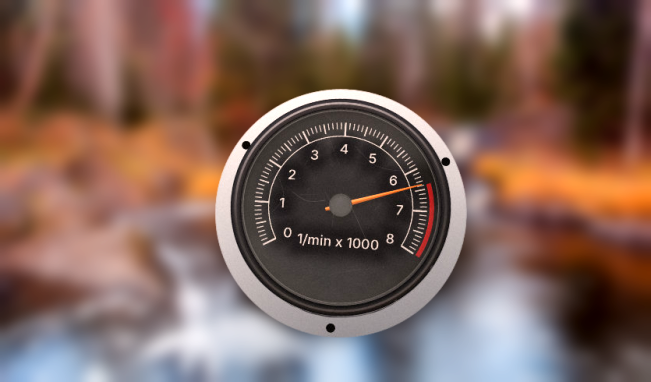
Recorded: {"value": 6400, "unit": "rpm"}
